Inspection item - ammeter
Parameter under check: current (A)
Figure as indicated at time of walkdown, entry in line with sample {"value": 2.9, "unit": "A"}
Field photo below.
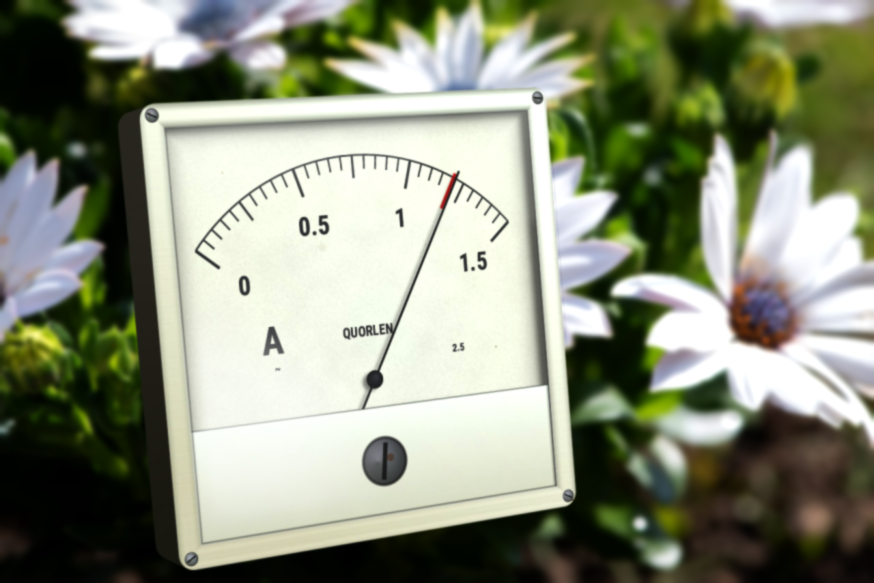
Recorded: {"value": 1.2, "unit": "A"}
